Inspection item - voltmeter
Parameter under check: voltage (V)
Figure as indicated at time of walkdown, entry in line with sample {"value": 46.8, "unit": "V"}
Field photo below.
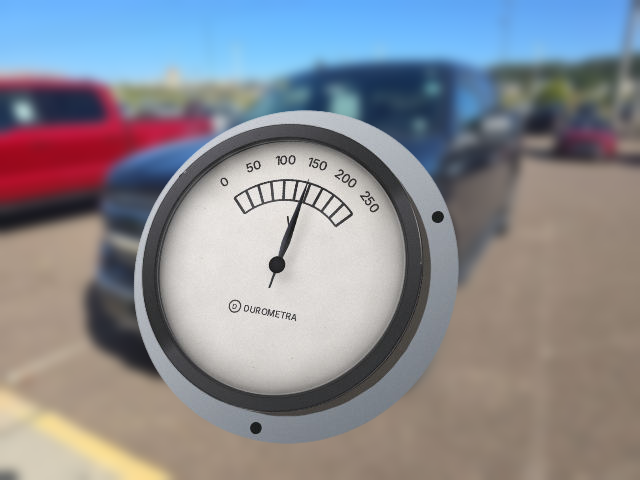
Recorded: {"value": 150, "unit": "V"}
